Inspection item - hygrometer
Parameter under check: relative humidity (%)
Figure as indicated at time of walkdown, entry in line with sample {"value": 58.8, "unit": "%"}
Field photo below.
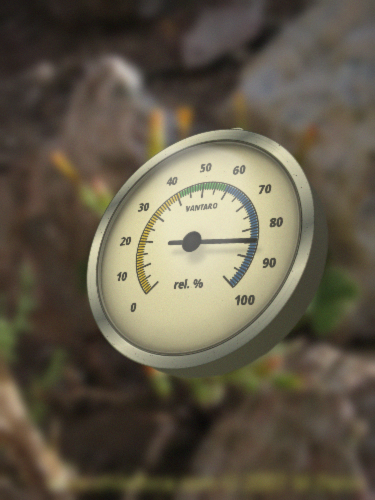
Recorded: {"value": 85, "unit": "%"}
